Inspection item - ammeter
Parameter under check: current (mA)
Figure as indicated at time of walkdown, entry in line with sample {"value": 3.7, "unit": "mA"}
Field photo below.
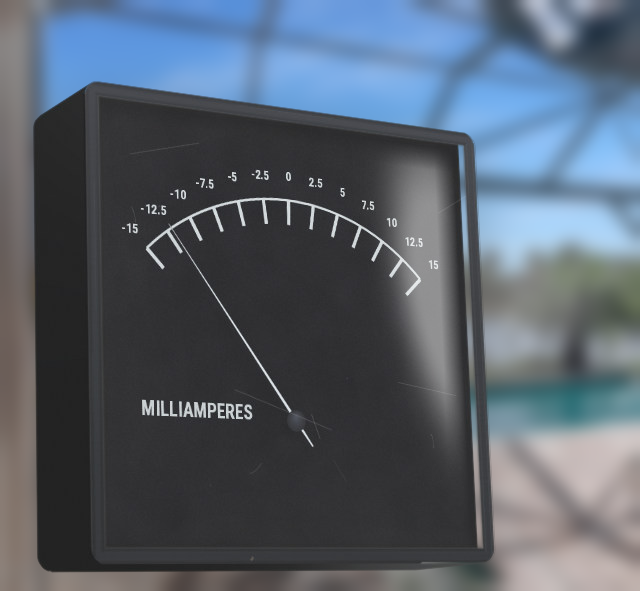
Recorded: {"value": -12.5, "unit": "mA"}
